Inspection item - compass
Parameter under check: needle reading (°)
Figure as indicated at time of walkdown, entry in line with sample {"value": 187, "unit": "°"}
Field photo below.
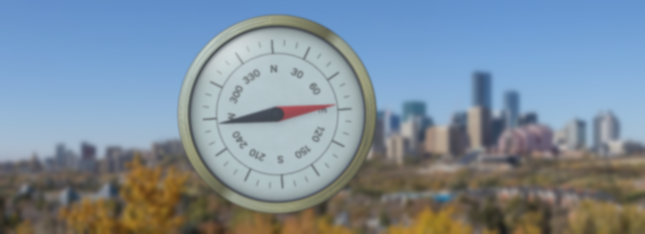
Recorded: {"value": 85, "unit": "°"}
